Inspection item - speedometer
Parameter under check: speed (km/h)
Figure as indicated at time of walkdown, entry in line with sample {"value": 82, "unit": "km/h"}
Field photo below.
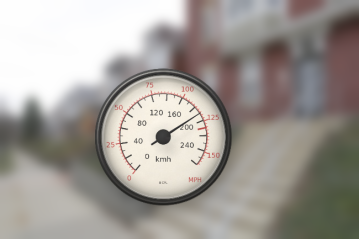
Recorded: {"value": 190, "unit": "km/h"}
